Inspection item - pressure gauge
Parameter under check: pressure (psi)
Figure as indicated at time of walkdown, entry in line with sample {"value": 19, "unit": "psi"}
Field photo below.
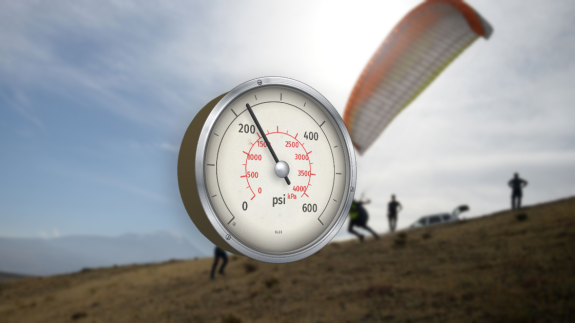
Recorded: {"value": 225, "unit": "psi"}
